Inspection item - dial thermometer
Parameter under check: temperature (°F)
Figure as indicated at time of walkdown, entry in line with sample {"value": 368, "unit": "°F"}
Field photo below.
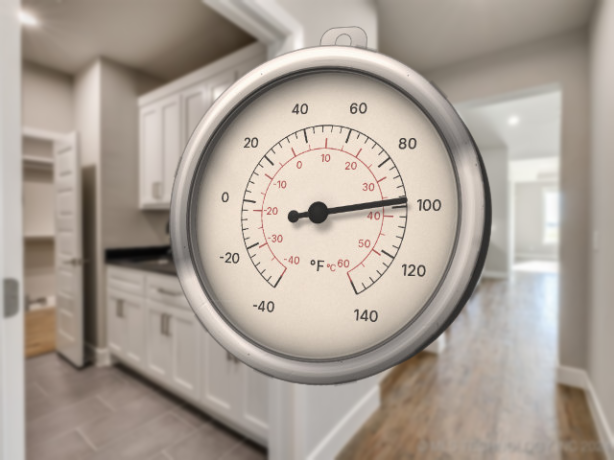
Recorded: {"value": 98, "unit": "°F"}
